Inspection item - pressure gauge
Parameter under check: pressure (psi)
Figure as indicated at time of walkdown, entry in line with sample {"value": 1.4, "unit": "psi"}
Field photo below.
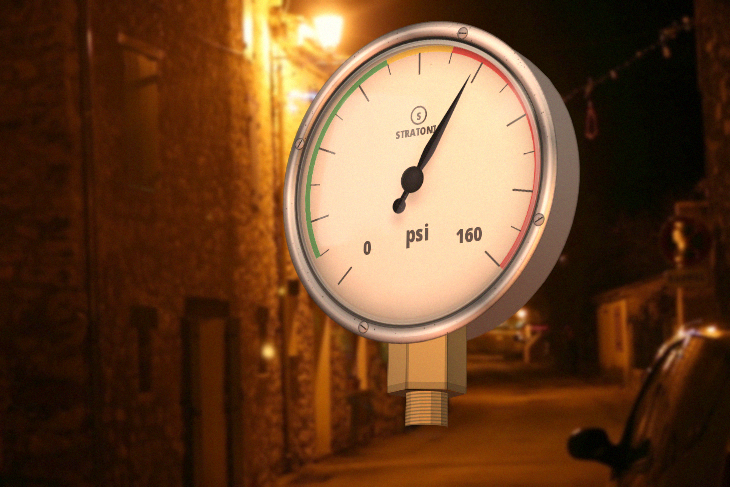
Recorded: {"value": 100, "unit": "psi"}
